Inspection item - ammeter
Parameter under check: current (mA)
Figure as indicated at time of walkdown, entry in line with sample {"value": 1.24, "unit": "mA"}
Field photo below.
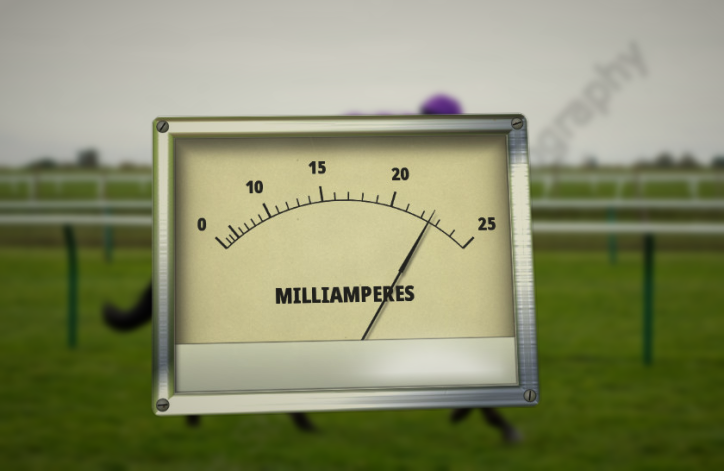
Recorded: {"value": 22.5, "unit": "mA"}
